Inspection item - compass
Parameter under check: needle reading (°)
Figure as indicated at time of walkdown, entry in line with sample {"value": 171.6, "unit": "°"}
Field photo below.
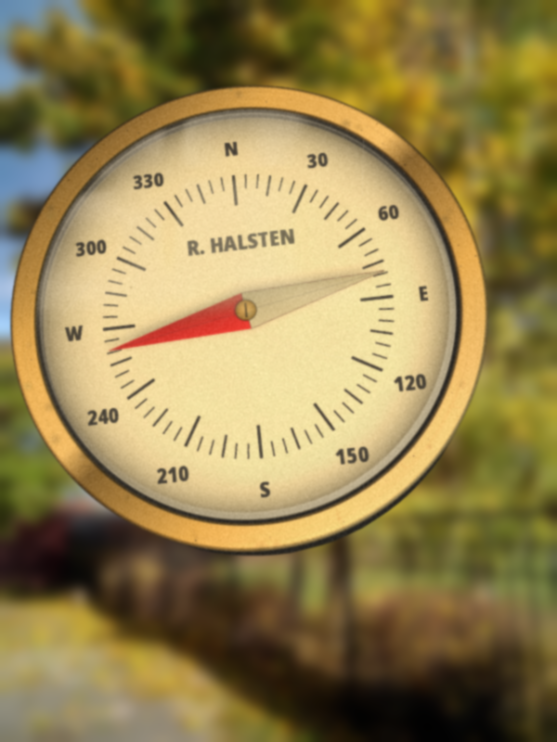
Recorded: {"value": 260, "unit": "°"}
